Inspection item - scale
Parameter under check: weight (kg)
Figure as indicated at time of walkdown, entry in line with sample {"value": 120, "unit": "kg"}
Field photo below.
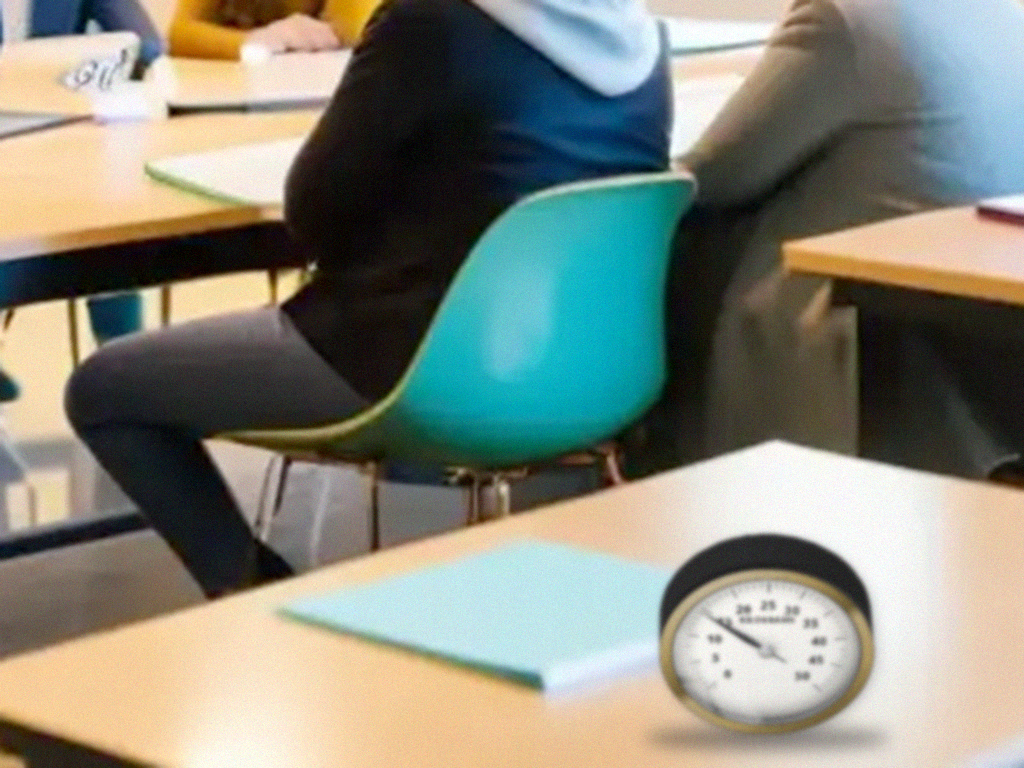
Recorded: {"value": 15, "unit": "kg"}
